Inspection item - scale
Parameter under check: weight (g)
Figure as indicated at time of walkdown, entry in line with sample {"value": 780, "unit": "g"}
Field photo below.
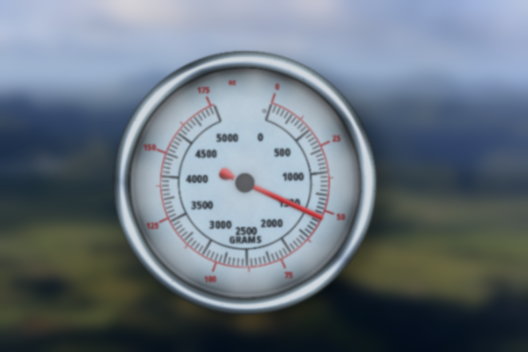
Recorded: {"value": 1500, "unit": "g"}
